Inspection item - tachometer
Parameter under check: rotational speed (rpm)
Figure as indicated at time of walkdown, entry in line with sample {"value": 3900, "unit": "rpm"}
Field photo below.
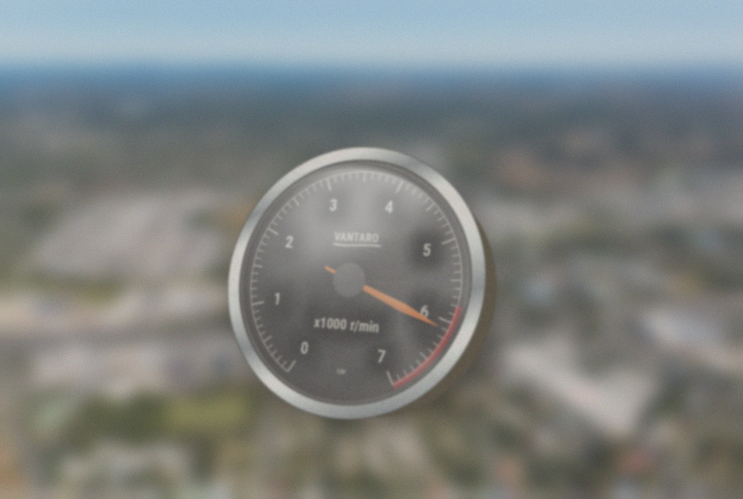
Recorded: {"value": 6100, "unit": "rpm"}
